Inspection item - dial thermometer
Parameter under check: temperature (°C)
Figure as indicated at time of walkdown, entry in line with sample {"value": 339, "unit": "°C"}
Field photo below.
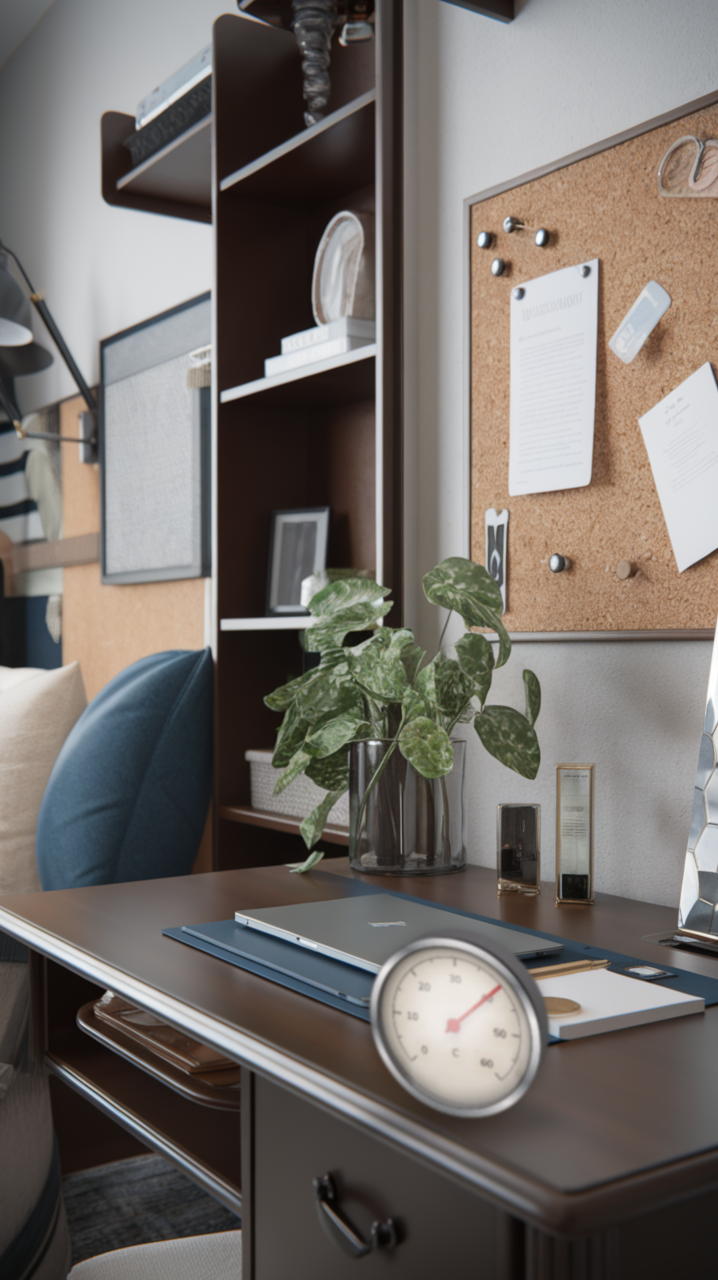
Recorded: {"value": 40, "unit": "°C"}
